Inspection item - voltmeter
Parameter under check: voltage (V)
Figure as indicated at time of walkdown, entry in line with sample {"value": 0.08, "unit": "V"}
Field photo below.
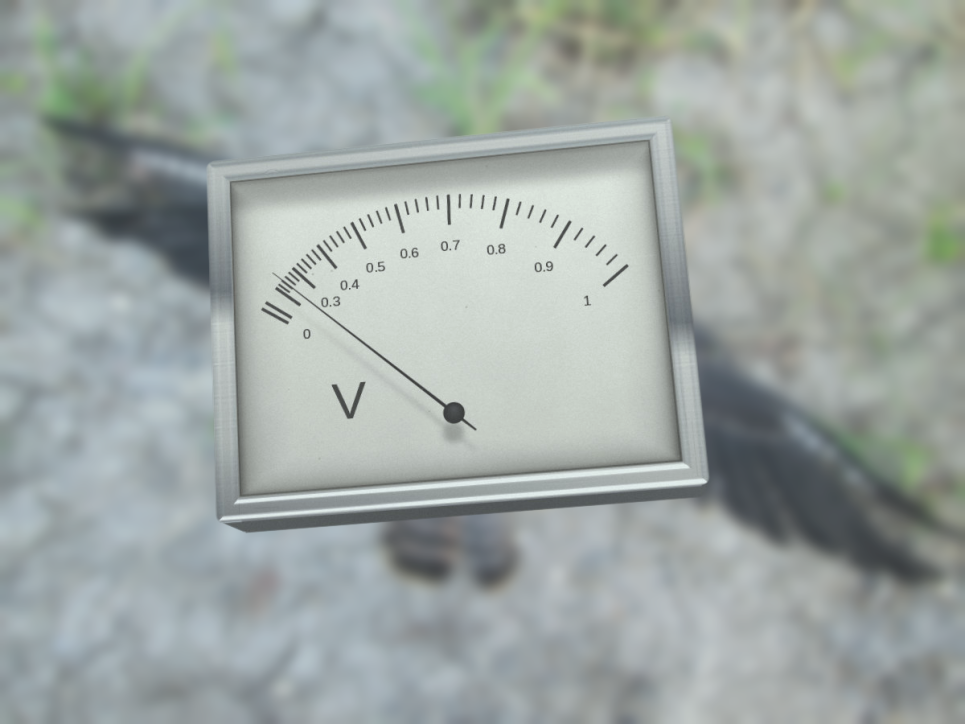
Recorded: {"value": 0.24, "unit": "V"}
